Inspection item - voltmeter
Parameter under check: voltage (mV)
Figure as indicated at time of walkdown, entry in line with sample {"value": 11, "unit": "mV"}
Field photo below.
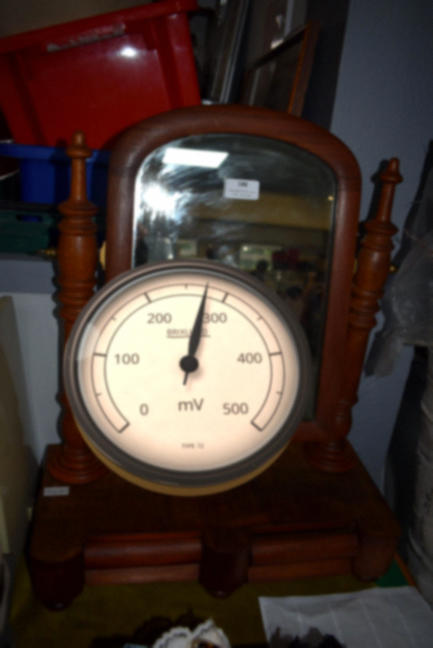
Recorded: {"value": 275, "unit": "mV"}
